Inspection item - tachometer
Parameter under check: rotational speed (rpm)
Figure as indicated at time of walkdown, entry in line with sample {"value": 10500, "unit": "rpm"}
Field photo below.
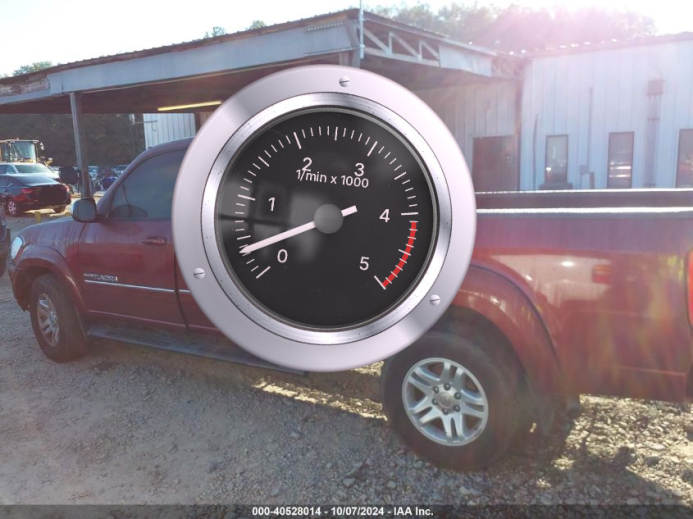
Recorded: {"value": 350, "unit": "rpm"}
